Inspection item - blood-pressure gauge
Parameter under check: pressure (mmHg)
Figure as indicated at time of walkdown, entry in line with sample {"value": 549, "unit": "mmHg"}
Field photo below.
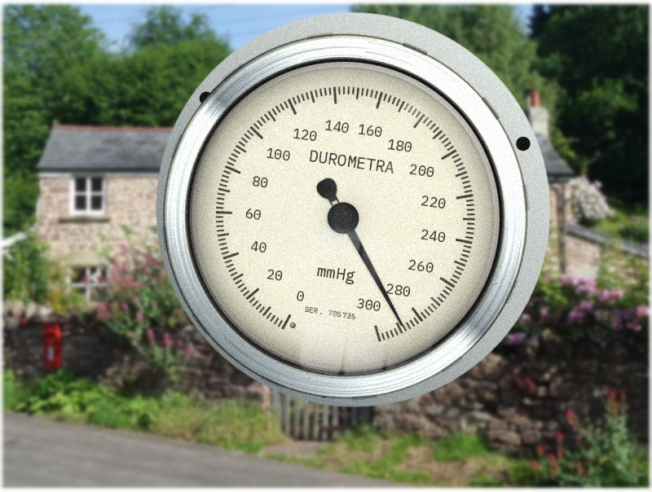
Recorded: {"value": 288, "unit": "mmHg"}
